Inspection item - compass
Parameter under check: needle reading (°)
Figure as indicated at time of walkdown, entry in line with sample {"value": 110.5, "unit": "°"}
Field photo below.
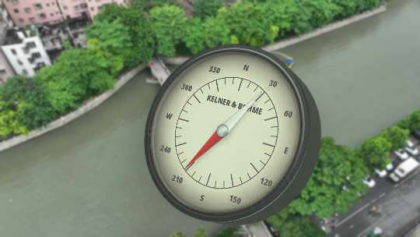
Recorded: {"value": 210, "unit": "°"}
